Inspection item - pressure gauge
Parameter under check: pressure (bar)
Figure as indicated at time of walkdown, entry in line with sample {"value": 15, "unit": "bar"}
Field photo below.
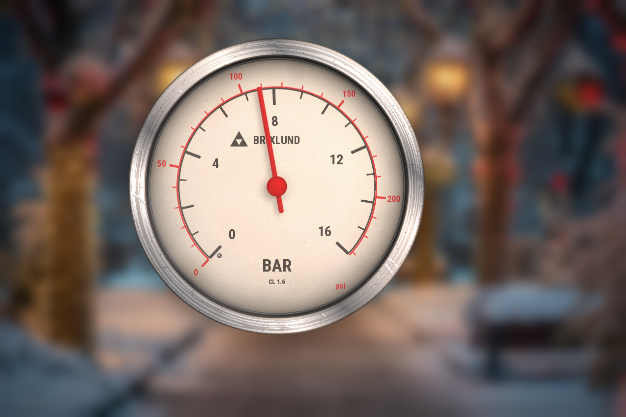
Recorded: {"value": 7.5, "unit": "bar"}
